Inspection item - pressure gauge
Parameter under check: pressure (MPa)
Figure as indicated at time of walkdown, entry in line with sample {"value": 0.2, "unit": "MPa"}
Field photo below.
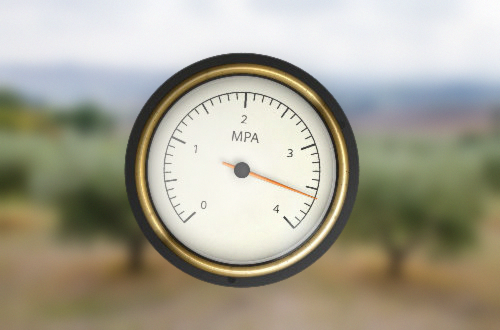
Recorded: {"value": 3.6, "unit": "MPa"}
